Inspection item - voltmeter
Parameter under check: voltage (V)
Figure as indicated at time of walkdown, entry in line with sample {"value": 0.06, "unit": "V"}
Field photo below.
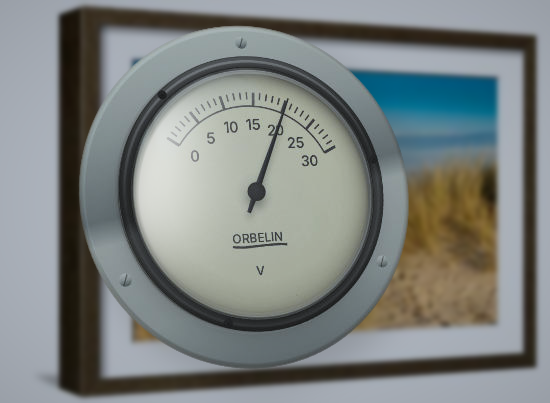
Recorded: {"value": 20, "unit": "V"}
